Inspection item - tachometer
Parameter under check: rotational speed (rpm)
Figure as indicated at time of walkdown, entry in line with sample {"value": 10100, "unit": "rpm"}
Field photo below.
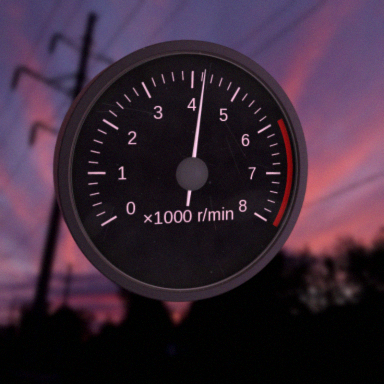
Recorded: {"value": 4200, "unit": "rpm"}
